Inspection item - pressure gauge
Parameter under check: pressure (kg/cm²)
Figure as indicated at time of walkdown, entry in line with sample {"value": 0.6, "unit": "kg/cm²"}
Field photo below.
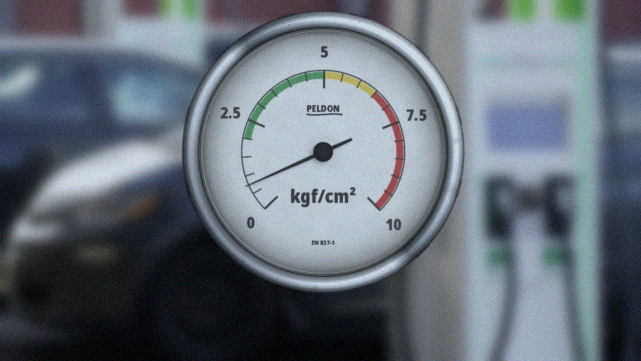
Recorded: {"value": 0.75, "unit": "kg/cm²"}
